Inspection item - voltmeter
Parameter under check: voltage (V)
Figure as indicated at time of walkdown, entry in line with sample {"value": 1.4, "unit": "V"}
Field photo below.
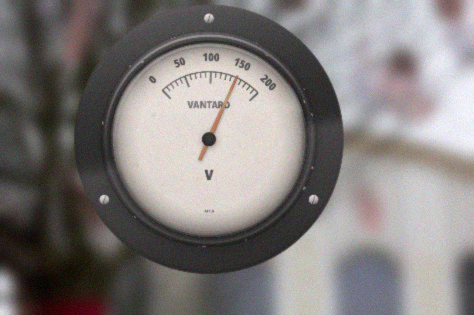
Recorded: {"value": 150, "unit": "V"}
